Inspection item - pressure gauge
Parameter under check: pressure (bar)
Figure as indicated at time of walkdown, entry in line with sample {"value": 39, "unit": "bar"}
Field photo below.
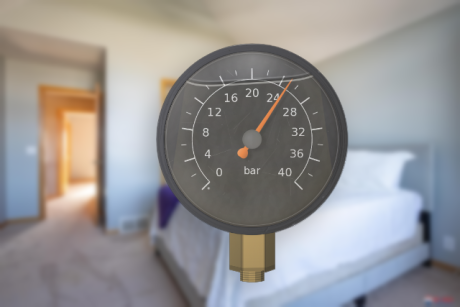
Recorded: {"value": 25, "unit": "bar"}
